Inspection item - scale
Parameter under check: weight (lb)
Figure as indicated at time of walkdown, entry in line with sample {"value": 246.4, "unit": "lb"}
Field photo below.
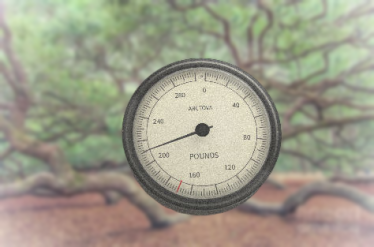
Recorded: {"value": 210, "unit": "lb"}
